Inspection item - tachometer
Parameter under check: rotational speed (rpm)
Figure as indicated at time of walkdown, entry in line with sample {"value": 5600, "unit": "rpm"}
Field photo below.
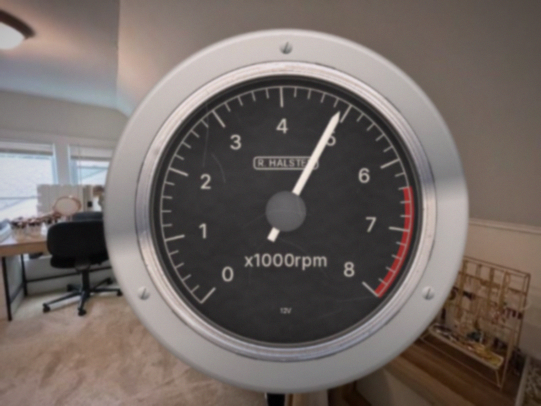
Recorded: {"value": 4900, "unit": "rpm"}
